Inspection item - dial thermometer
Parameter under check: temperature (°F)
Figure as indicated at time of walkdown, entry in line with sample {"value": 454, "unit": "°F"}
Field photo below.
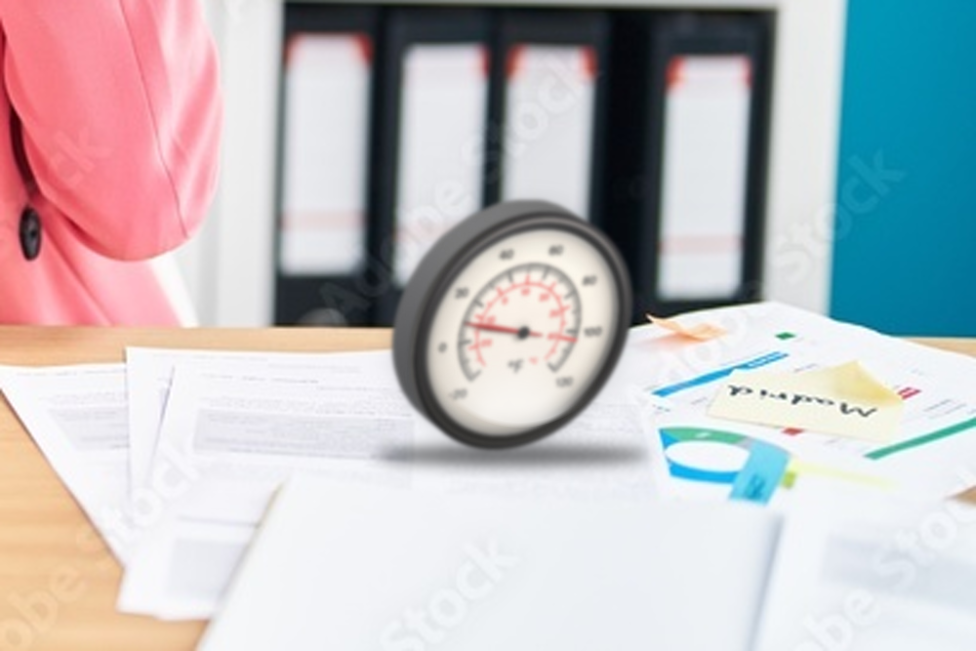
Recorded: {"value": 10, "unit": "°F"}
